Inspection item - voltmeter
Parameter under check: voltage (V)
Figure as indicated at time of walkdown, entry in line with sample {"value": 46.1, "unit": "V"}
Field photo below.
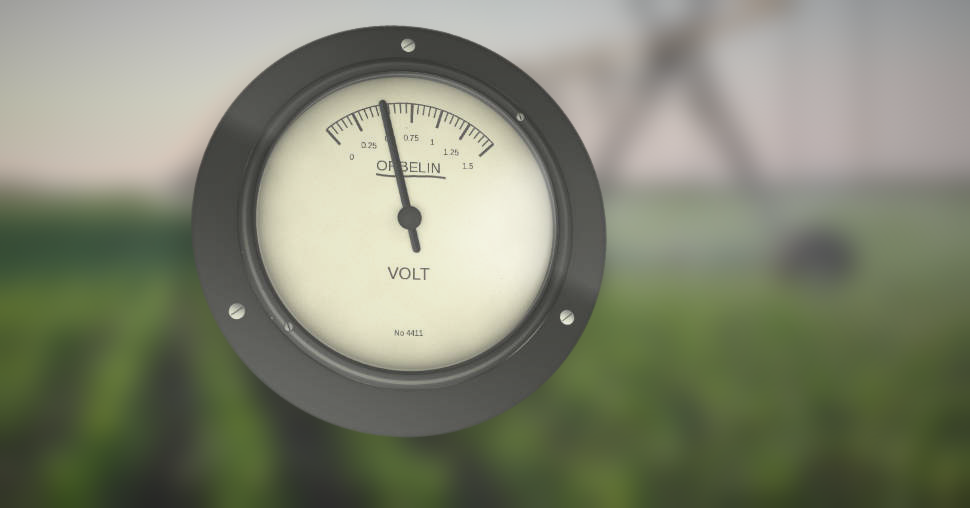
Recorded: {"value": 0.5, "unit": "V"}
